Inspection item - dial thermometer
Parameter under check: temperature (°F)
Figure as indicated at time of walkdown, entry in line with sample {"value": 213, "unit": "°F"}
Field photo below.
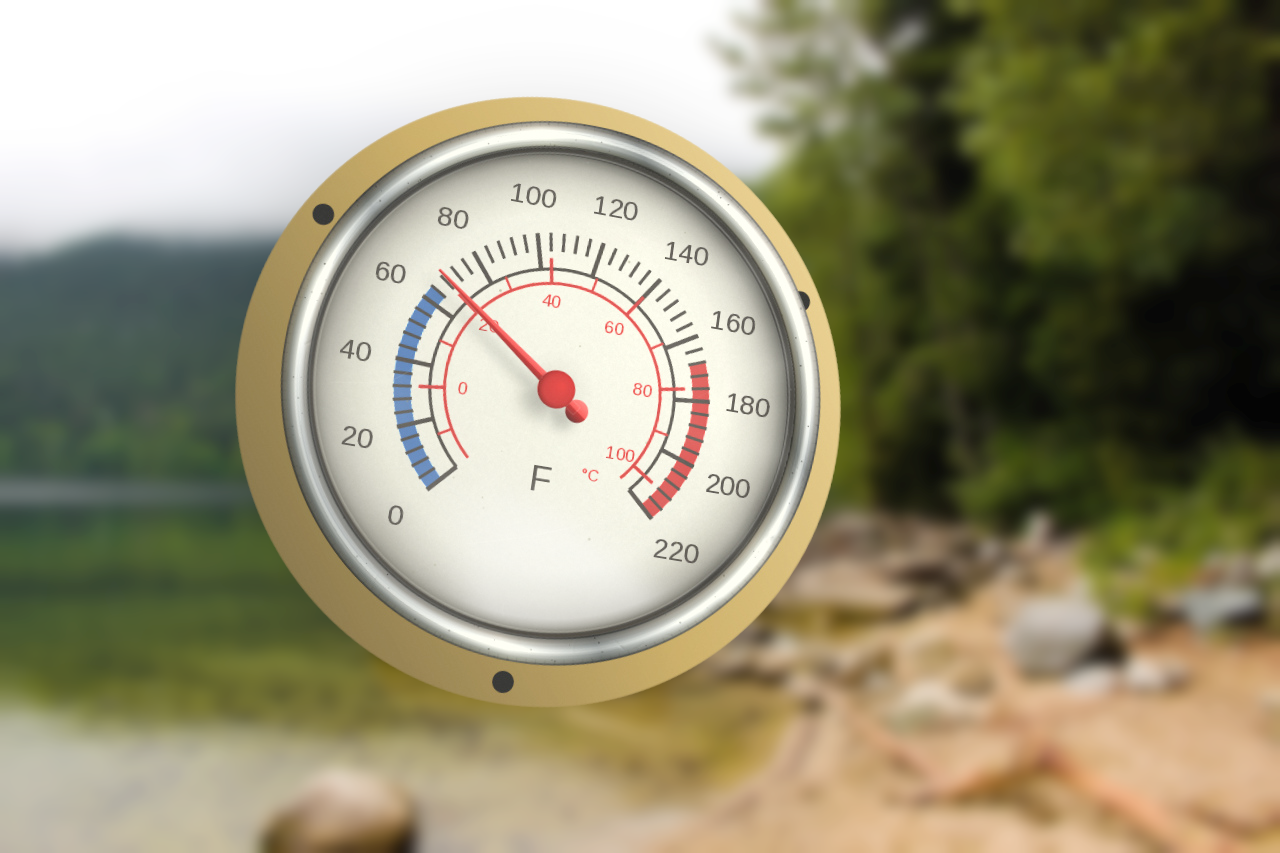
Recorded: {"value": 68, "unit": "°F"}
